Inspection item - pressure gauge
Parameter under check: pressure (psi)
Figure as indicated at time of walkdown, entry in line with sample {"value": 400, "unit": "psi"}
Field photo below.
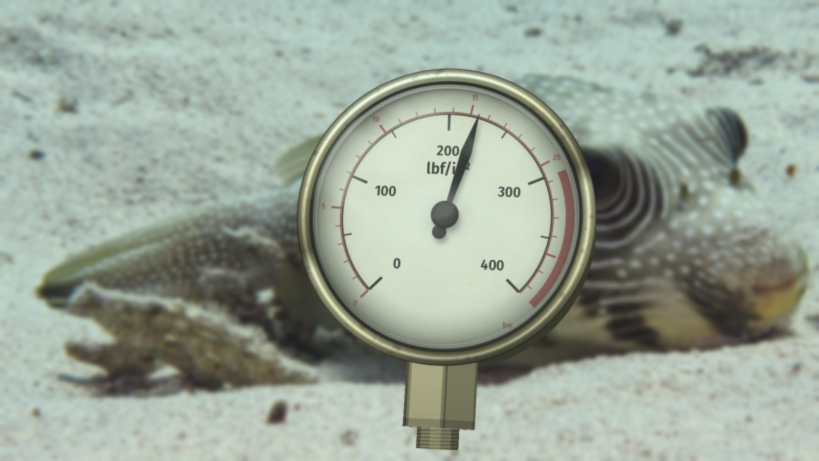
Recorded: {"value": 225, "unit": "psi"}
